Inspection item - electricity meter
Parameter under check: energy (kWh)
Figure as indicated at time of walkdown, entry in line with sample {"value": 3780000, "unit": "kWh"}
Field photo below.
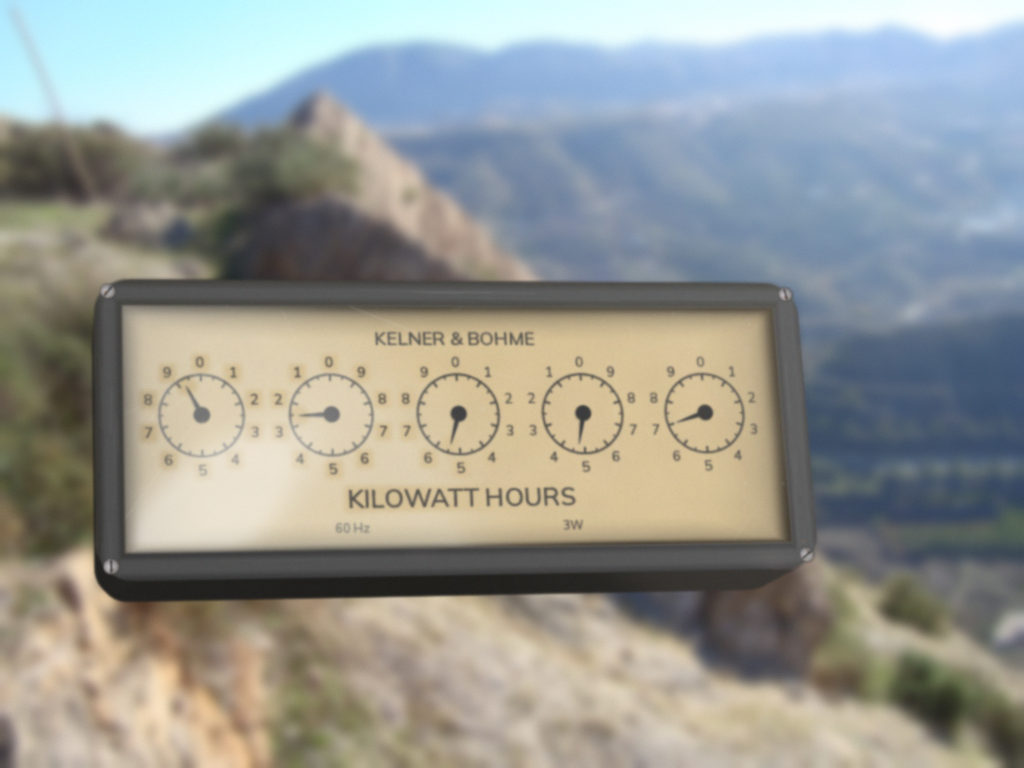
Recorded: {"value": 92547, "unit": "kWh"}
